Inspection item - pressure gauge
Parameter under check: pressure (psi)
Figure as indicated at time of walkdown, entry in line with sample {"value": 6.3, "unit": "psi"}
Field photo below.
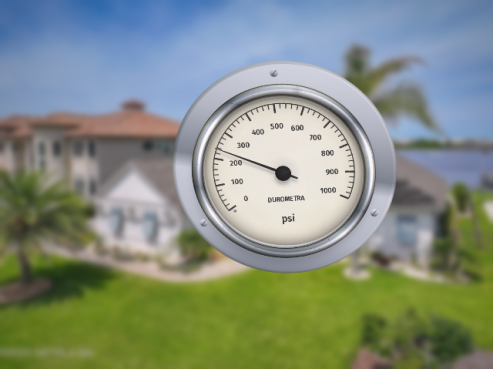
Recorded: {"value": 240, "unit": "psi"}
